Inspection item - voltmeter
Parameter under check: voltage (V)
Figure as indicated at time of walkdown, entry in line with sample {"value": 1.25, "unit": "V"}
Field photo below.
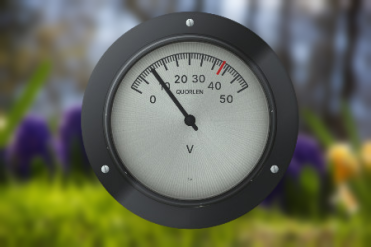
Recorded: {"value": 10, "unit": "V"}
